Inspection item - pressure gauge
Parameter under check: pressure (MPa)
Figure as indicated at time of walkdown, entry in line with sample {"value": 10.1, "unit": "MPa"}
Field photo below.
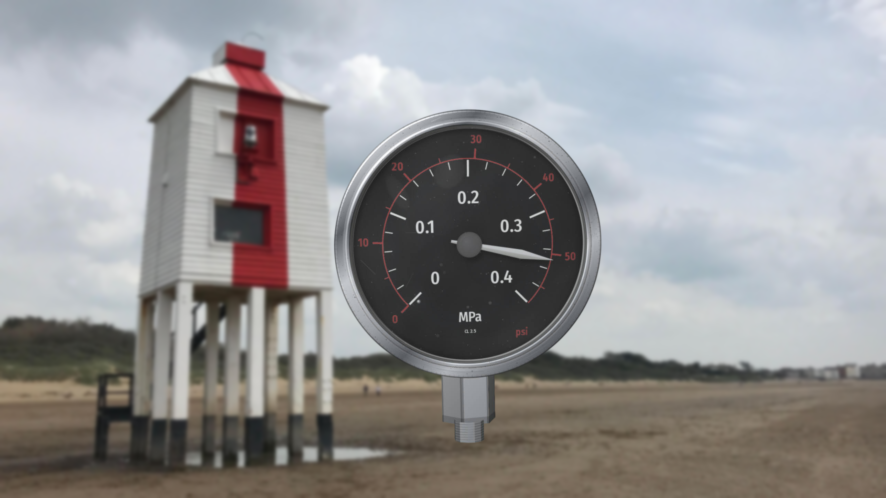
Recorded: {"value": 0.35, "unit": "MPa"}
